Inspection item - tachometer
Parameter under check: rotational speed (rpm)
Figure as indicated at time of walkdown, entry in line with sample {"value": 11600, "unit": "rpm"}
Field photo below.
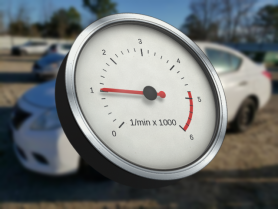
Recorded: {"value": 1000, "unit": "rpm"}
